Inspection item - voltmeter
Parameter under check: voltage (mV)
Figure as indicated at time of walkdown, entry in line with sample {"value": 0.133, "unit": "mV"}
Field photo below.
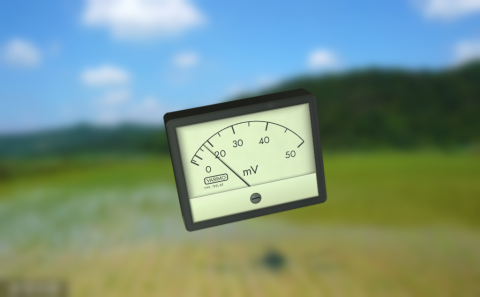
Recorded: {"value": 17.5, "unit": "mV"}
